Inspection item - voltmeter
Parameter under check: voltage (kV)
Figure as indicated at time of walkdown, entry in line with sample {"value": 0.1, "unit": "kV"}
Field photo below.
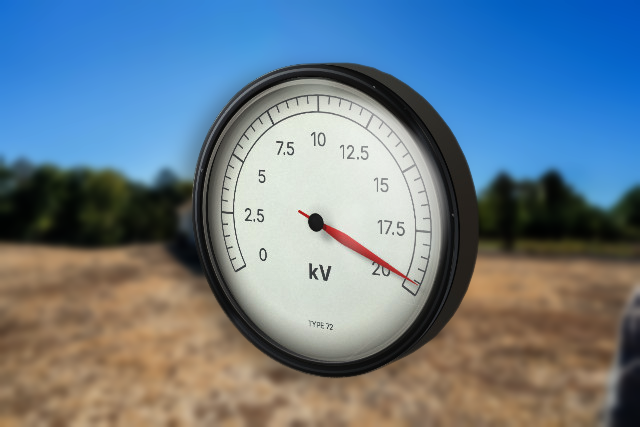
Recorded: {"value": 19.5, "unit": "kV"}
